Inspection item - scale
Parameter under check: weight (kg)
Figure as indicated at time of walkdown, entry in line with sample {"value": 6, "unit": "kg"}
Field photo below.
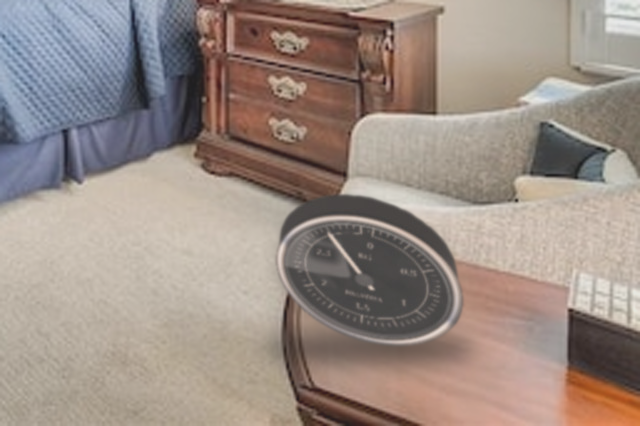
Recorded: {"value": 2.75, "unit": "kg"}
